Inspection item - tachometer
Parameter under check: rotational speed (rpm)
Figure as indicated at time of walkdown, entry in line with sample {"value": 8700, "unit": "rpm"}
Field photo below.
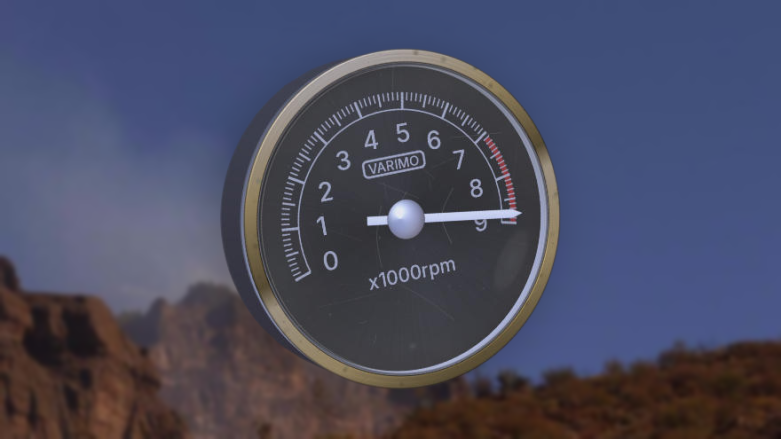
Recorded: {"value": 8800, "unit": "rpm"}
